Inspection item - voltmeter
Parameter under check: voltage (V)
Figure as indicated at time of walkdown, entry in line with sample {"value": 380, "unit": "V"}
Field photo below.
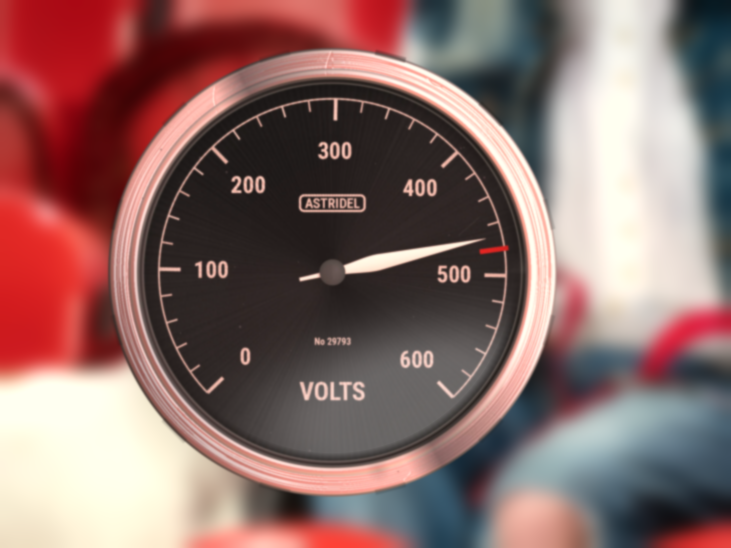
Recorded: {"value": 470, "unit": "V"}
